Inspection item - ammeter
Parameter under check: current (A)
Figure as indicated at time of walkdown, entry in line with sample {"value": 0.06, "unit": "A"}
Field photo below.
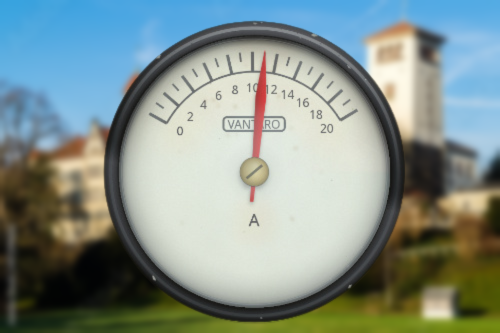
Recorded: {"value": 11, "unit": "A"}
